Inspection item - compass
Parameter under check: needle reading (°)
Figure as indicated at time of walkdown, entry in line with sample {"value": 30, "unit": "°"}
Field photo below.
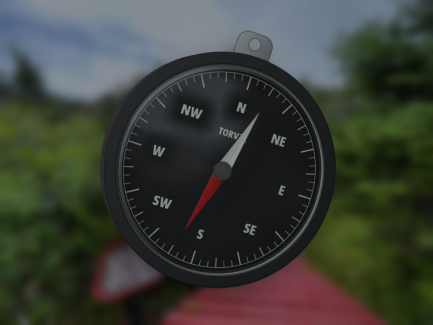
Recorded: {"value": 195, "unit": "°"}
